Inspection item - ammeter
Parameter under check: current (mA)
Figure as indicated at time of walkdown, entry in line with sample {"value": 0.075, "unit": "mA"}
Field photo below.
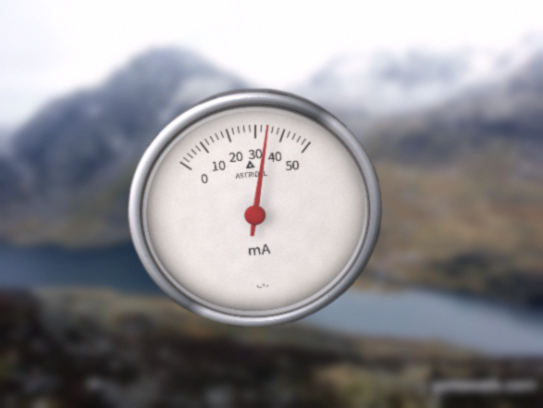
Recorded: {"value": 34, "unit": "mA"}
